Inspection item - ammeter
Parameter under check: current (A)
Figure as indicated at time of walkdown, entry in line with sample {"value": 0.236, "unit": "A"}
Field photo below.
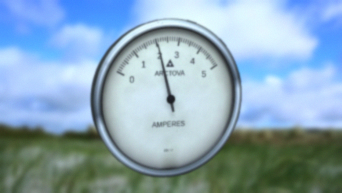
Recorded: {"value": 2, "unit": "A"}
